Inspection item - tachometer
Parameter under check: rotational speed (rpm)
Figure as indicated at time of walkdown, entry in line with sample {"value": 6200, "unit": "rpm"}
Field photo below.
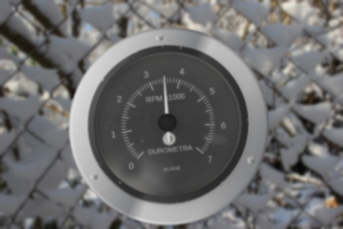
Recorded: {"value": 3500, "unit": "rpm"}
